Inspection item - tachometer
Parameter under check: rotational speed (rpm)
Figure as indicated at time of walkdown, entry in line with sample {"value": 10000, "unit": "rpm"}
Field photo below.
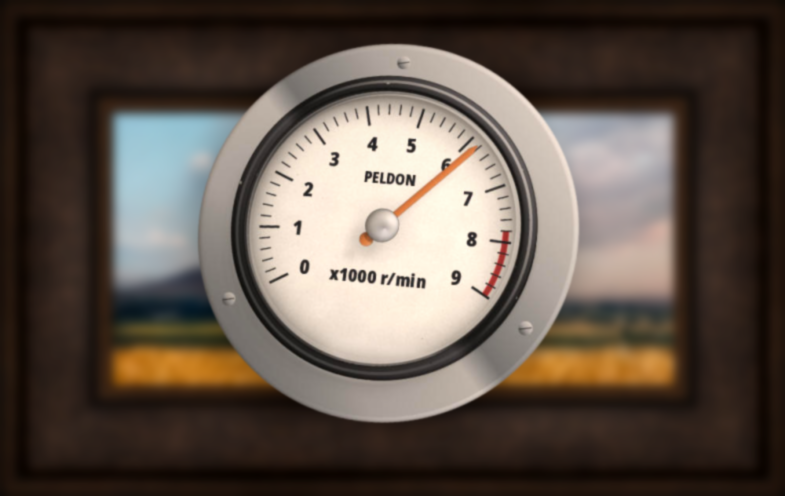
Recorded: {"value": 6200, "unit": "rpm"}
